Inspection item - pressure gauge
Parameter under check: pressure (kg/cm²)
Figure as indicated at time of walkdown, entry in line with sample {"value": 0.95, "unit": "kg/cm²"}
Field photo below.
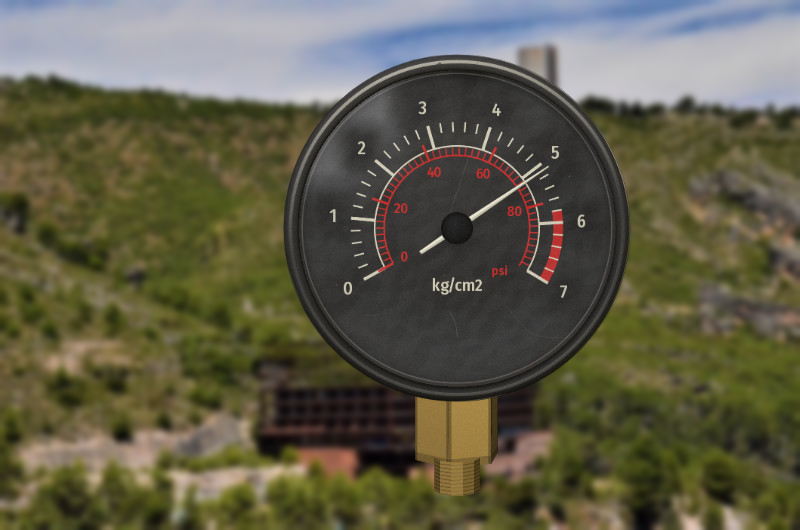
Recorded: {"value": 5.1, "unit": "kg/cm²"}
